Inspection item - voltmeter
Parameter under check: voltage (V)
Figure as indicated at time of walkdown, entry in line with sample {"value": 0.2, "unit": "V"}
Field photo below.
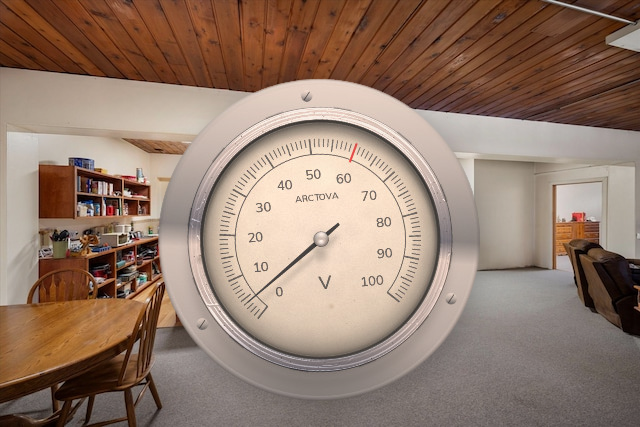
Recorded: {"value": 4, "unit": "V"}
